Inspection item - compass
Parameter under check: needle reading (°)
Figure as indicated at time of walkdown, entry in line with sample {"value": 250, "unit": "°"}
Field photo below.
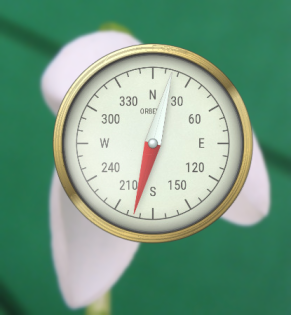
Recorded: {"value": 195, "unit": "°"}
